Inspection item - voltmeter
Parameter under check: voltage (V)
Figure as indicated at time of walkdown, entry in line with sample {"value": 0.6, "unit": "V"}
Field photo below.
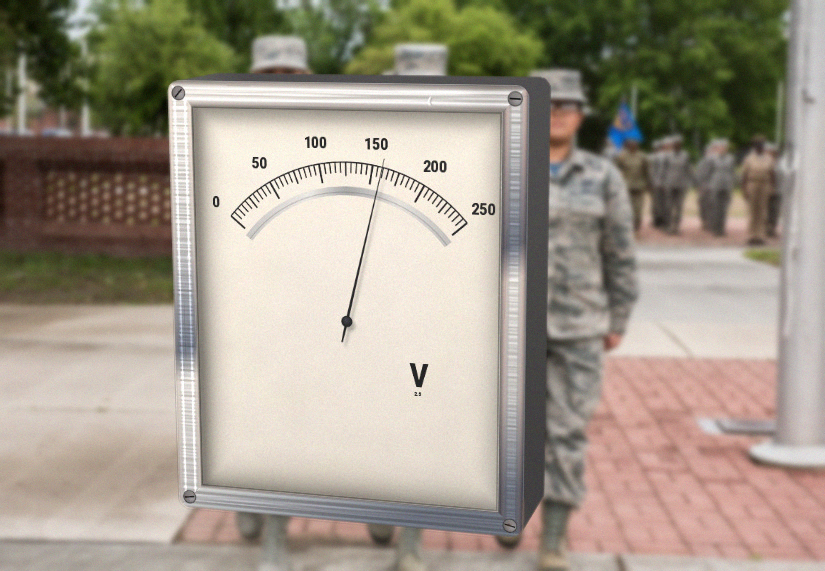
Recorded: {"value": 160, "unit": "V"}
